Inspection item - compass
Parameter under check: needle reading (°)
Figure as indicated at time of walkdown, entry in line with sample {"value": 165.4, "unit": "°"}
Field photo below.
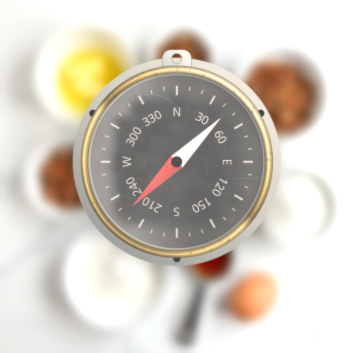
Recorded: {"value": 225, "unit": "°"}
